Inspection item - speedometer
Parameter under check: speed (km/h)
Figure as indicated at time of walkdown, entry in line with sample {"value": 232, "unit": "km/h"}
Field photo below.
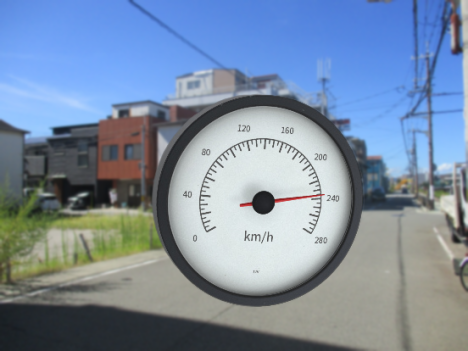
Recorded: {"value": 235, "unit": "km/h"}
